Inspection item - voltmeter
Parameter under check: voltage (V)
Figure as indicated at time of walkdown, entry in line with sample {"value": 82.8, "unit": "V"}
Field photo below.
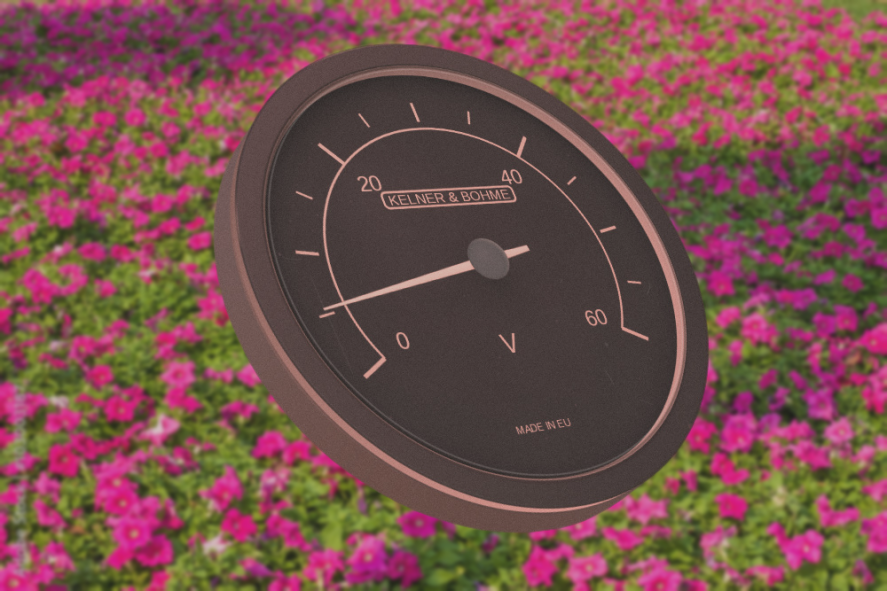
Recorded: {"value": 5, "unit": "V"}
